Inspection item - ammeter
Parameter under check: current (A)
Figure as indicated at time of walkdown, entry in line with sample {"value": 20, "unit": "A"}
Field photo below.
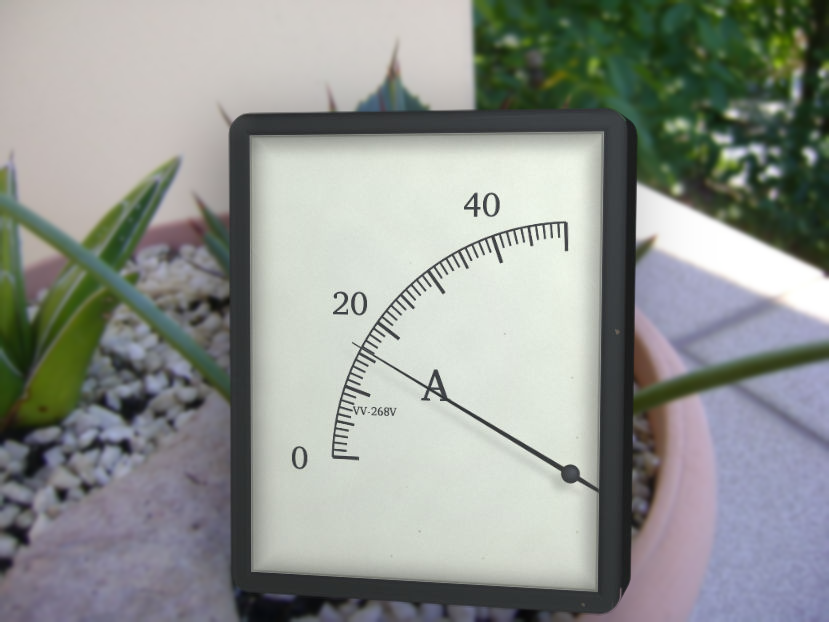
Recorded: {"value": 16, "unit": "A"}
